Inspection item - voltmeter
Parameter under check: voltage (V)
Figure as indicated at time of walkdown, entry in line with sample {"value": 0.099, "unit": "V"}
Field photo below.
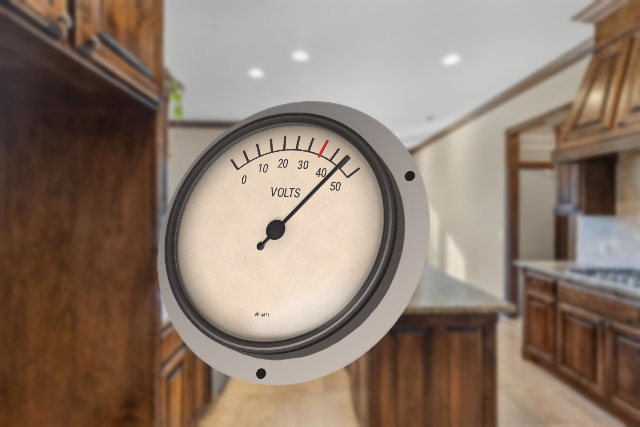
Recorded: {"value": 45, "unit": "V"}
